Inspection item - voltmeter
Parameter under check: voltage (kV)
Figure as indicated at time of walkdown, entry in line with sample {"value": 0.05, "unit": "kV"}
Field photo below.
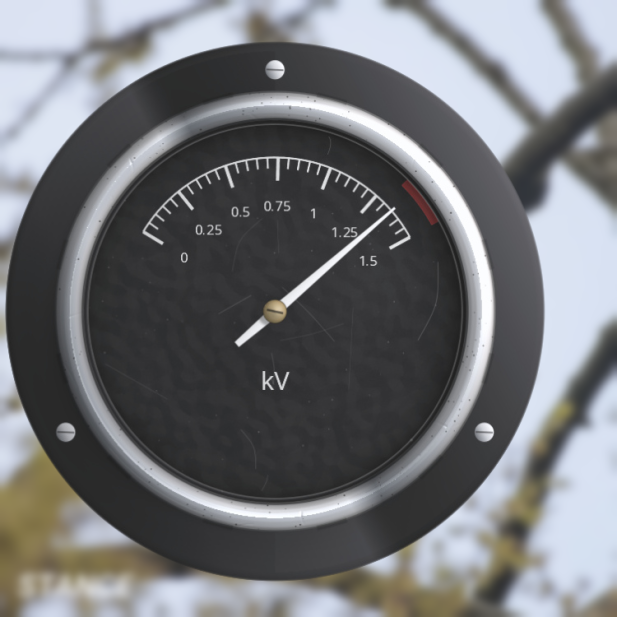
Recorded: {"value": 1.35, "unit": "kV"}
